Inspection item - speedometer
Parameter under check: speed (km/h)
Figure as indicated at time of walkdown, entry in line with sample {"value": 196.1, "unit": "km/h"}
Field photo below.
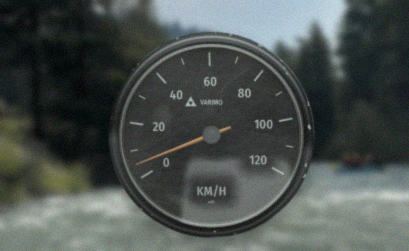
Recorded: {"value": 5, "unit": "km/h"}
